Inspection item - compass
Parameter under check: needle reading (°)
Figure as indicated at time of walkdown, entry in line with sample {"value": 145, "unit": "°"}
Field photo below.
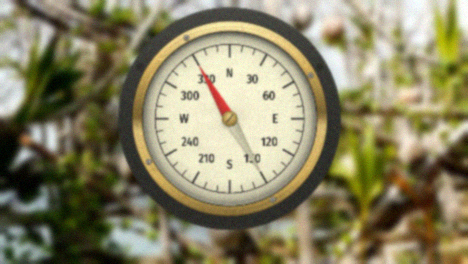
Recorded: {"value": 330, "unit": "°"}
